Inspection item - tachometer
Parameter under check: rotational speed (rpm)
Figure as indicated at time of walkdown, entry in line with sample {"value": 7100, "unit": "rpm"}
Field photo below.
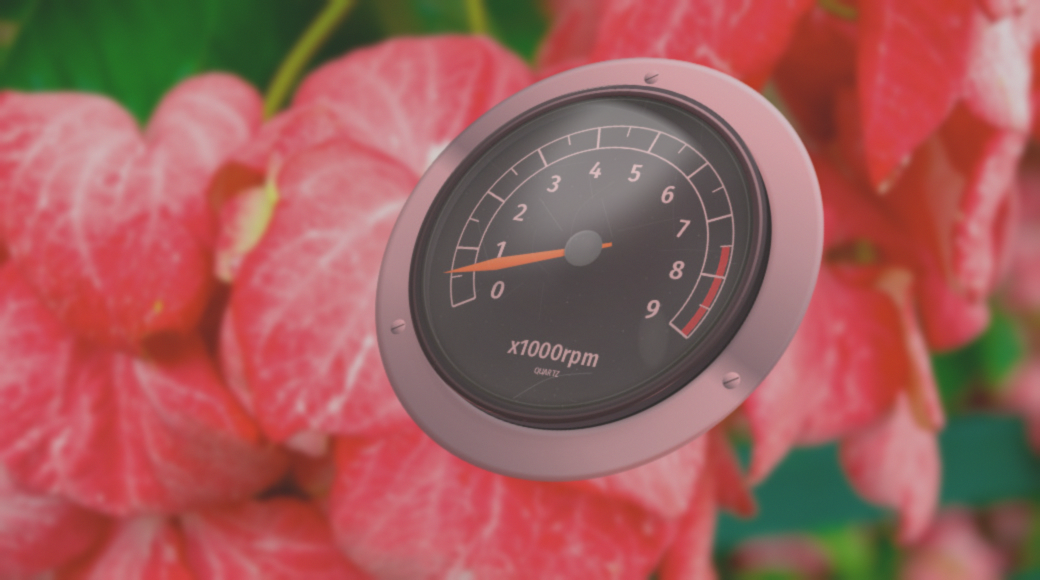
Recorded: {"value": 500, "unit": "rpm"}
